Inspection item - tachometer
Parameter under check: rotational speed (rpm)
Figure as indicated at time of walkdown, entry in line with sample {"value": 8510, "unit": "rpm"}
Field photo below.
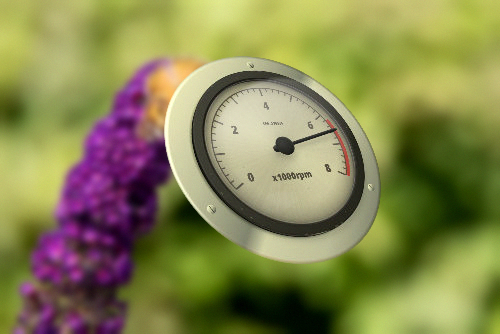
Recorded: {"value": 6600, "unit": "rpm"}
